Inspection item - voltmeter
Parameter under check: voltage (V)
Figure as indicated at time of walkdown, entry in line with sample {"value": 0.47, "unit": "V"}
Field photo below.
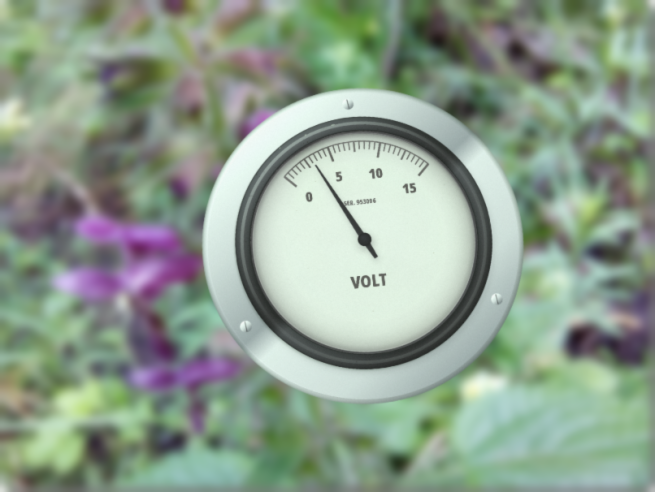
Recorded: {"value": 3, "unit": "V"}
